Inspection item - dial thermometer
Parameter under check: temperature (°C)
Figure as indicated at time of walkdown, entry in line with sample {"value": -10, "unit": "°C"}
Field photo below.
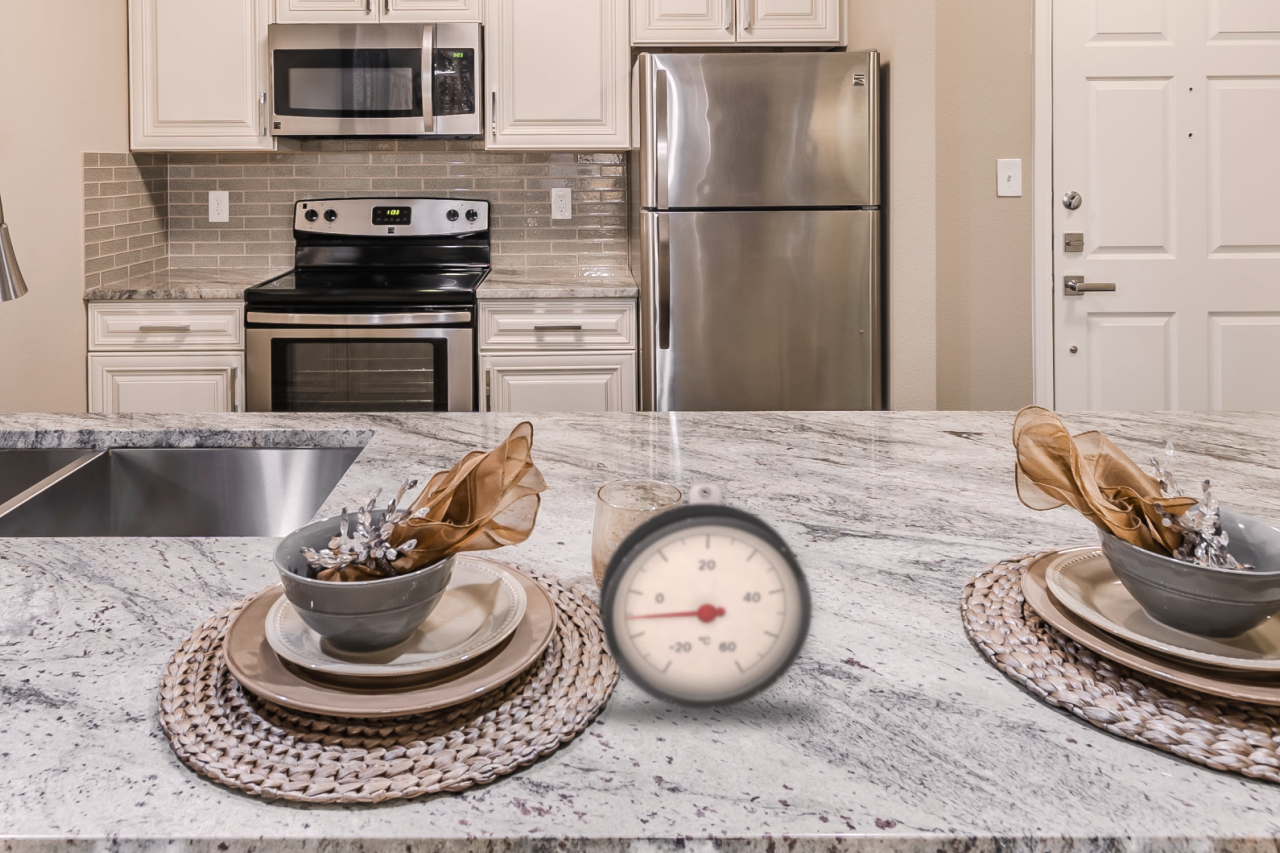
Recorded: {"value": -5, "unit": "°C"}
